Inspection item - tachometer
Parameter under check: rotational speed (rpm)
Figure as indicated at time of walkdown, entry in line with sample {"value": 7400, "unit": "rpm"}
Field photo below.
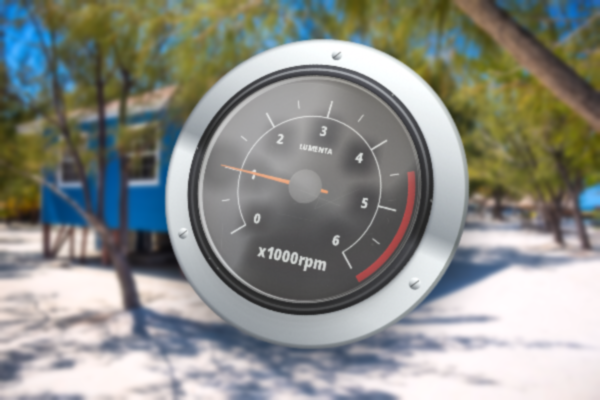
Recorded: {"value": 1000, "unit": "rpm"}
